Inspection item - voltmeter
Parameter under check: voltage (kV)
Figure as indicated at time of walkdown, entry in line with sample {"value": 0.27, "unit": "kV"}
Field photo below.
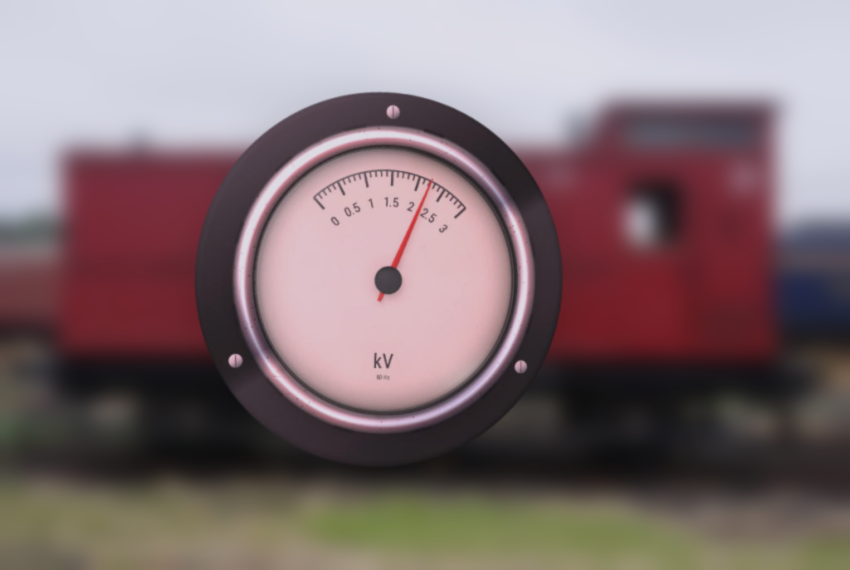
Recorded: {"value": 2.2, "unit": "kV"}
